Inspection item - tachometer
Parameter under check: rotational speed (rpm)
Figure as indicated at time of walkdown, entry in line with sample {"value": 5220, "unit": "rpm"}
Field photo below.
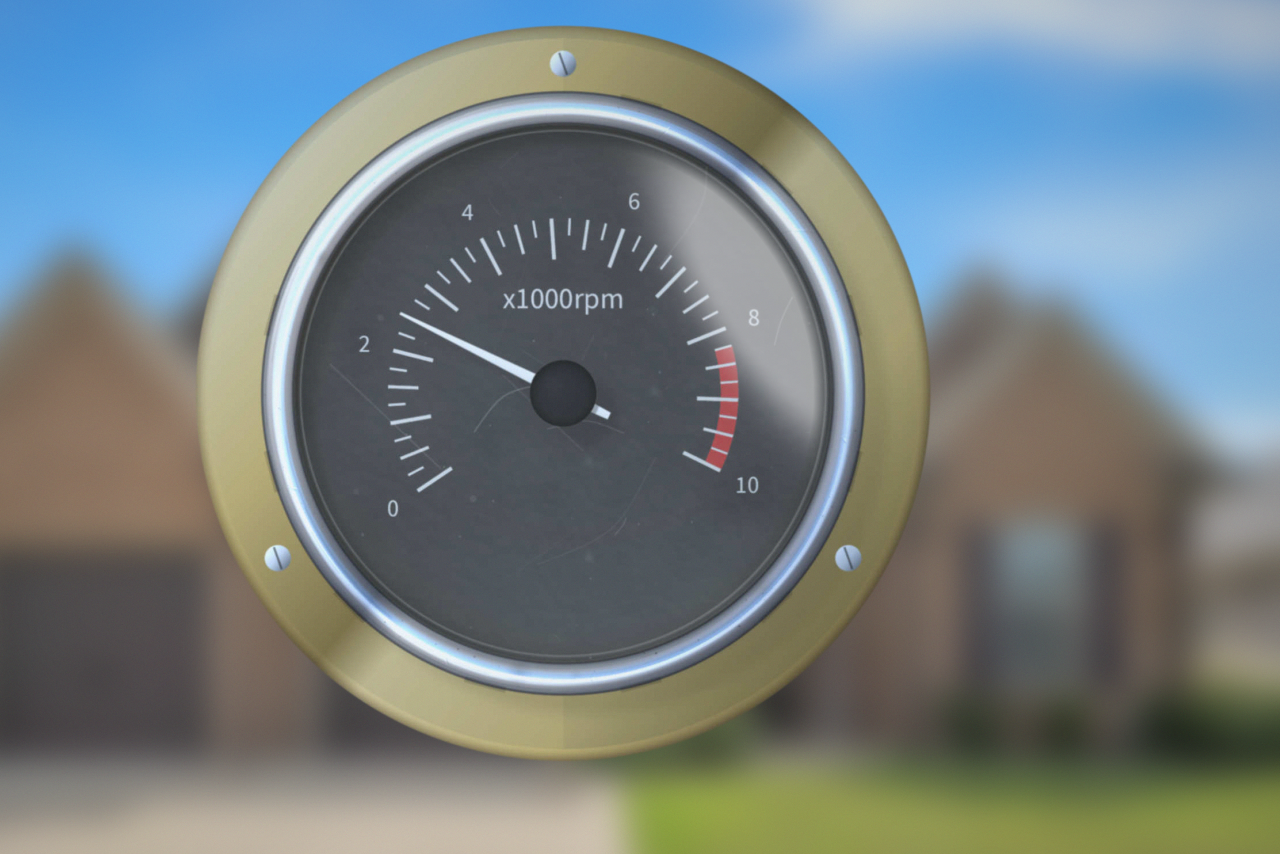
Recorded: {"value": 2500, "unit": "rpm"}
